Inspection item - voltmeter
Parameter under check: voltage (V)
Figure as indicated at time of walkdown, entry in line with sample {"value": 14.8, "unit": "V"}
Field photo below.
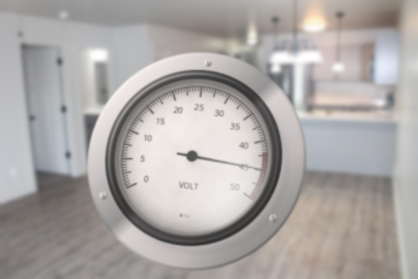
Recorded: {"value": 45, "unit": "V"}
